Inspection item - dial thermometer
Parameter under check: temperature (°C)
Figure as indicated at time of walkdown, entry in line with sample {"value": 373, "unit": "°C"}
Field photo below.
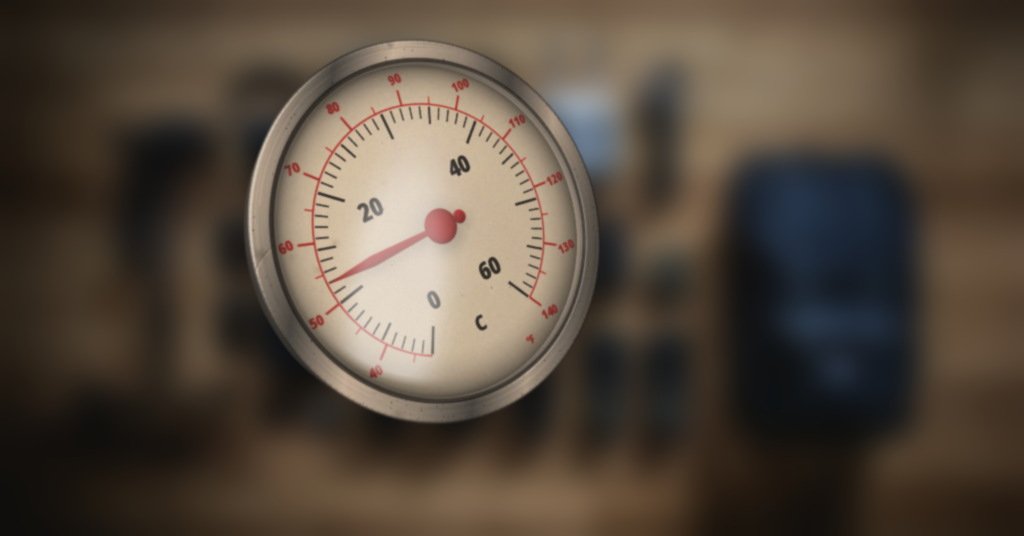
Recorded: {"value": 12, "unit": "°C"}
